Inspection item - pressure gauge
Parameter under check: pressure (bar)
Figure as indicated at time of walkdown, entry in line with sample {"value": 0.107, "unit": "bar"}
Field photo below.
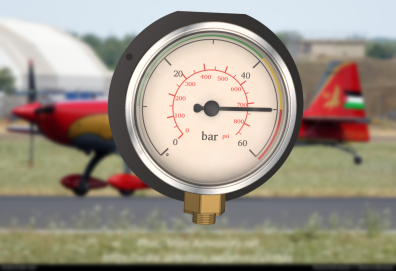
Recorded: {"value": 50, "unit": "bar"}
